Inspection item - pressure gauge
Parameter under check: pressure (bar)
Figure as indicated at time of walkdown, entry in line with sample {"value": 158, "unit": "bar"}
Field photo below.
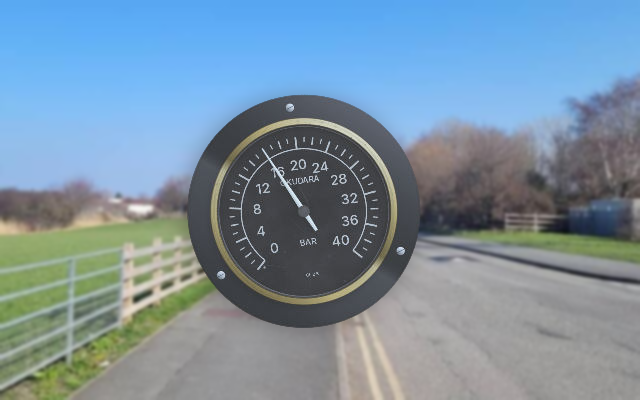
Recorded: {"value": 16, "unit": "bar"}
